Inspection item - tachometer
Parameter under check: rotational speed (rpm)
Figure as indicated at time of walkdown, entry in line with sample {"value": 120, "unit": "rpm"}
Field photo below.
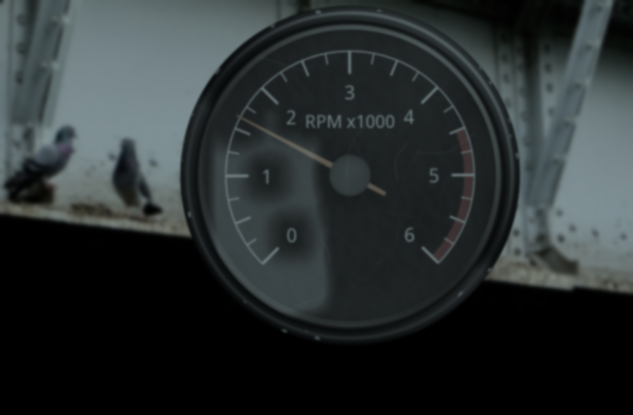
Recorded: {"value": 1625, "unit": "rpm"}
